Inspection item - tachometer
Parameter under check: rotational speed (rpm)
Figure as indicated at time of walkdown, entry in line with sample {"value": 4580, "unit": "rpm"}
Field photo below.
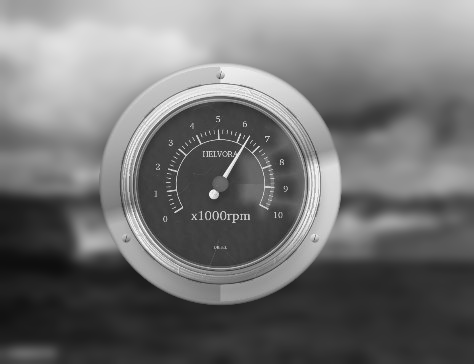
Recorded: {"value": 6400, "unit": "rpm"}
